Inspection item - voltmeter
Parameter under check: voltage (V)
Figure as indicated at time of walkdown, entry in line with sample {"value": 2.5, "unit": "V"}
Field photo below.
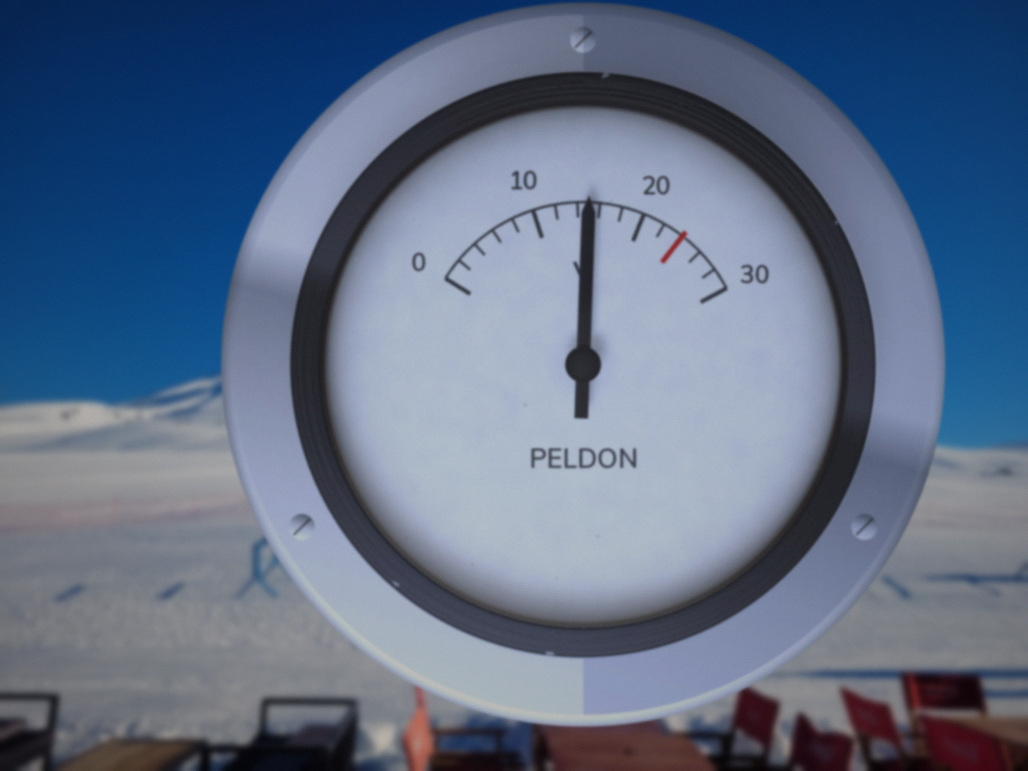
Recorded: {"value": 15, "unit": "V"}
